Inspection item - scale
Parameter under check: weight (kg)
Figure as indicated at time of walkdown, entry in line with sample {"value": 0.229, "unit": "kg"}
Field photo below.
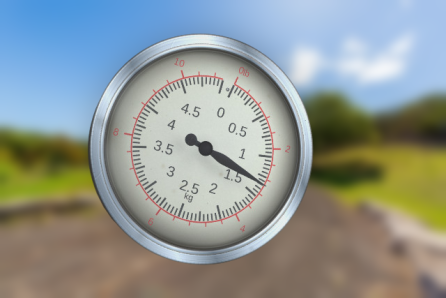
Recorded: {"value": 1.35, "unit": "kg"}
